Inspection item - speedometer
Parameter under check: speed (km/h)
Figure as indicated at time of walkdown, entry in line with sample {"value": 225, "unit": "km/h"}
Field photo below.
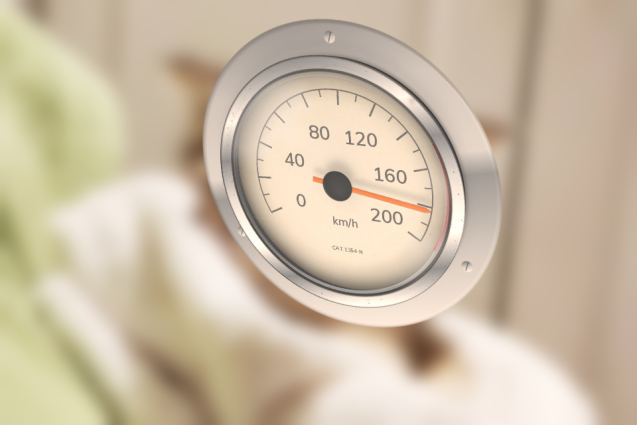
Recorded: {"value": 180, "unit": "km/h"}
